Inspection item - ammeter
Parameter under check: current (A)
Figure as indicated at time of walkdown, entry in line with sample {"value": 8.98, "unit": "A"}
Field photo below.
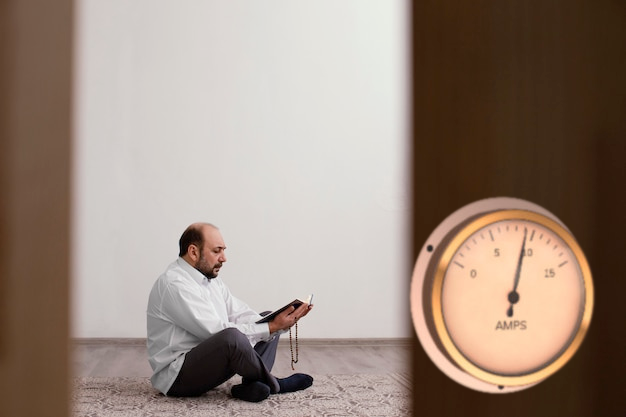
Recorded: {"value": 9, "unit": "A"}
